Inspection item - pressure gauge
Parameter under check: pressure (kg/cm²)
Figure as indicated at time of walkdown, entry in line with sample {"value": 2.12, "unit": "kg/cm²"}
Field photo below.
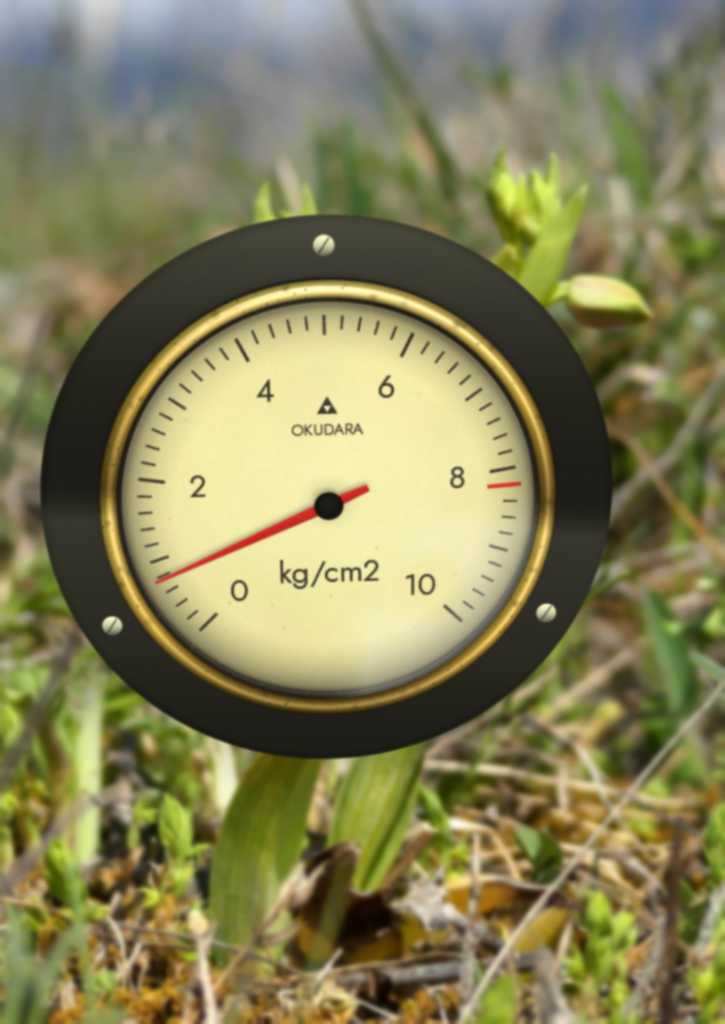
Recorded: {"value": 0.8, "unit": "kg/cm²"}
